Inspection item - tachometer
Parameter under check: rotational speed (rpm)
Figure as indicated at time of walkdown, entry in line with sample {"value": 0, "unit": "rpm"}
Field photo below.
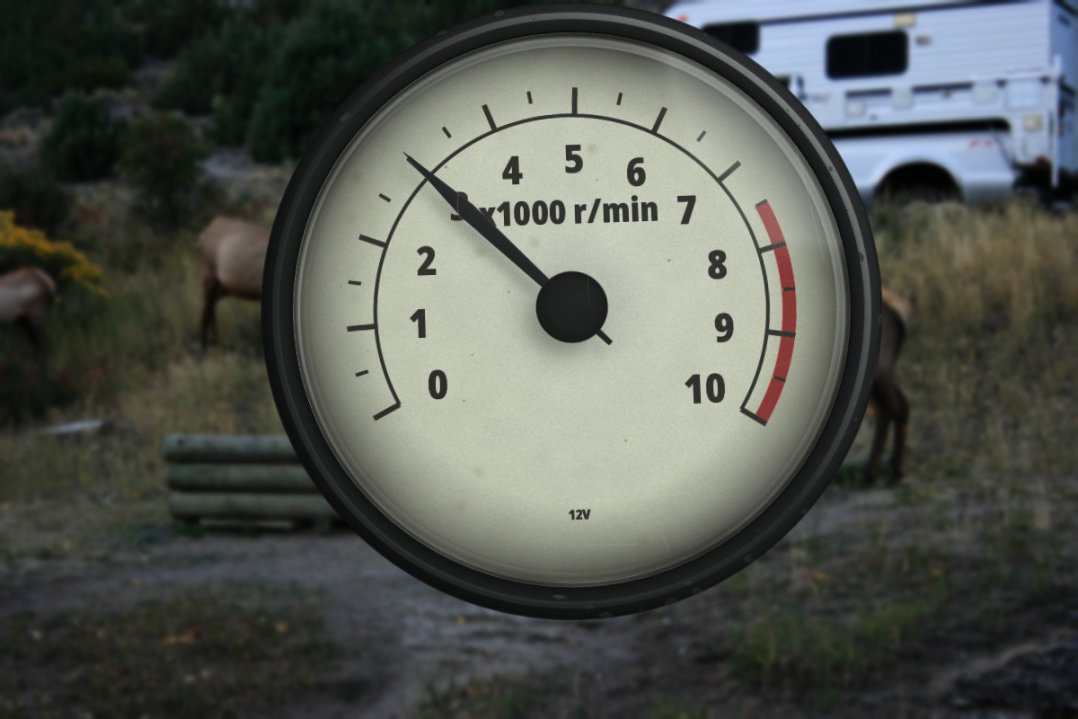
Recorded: {"value": 3000, "unit": "rpm"}
